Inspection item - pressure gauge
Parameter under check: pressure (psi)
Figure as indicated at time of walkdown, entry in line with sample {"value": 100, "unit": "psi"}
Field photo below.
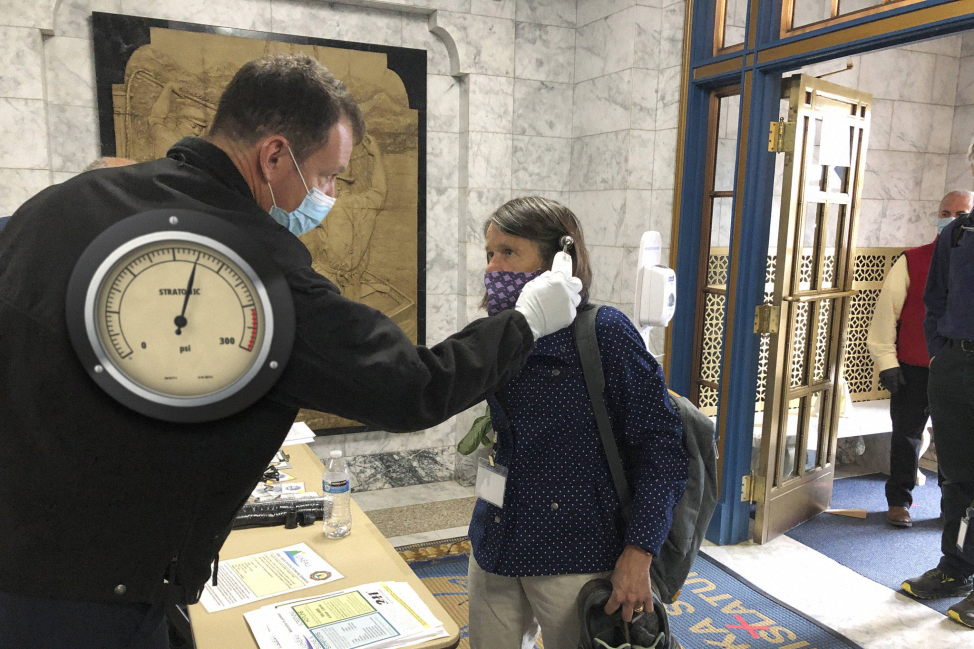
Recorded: {"value": 175, "unit": "psi"}
